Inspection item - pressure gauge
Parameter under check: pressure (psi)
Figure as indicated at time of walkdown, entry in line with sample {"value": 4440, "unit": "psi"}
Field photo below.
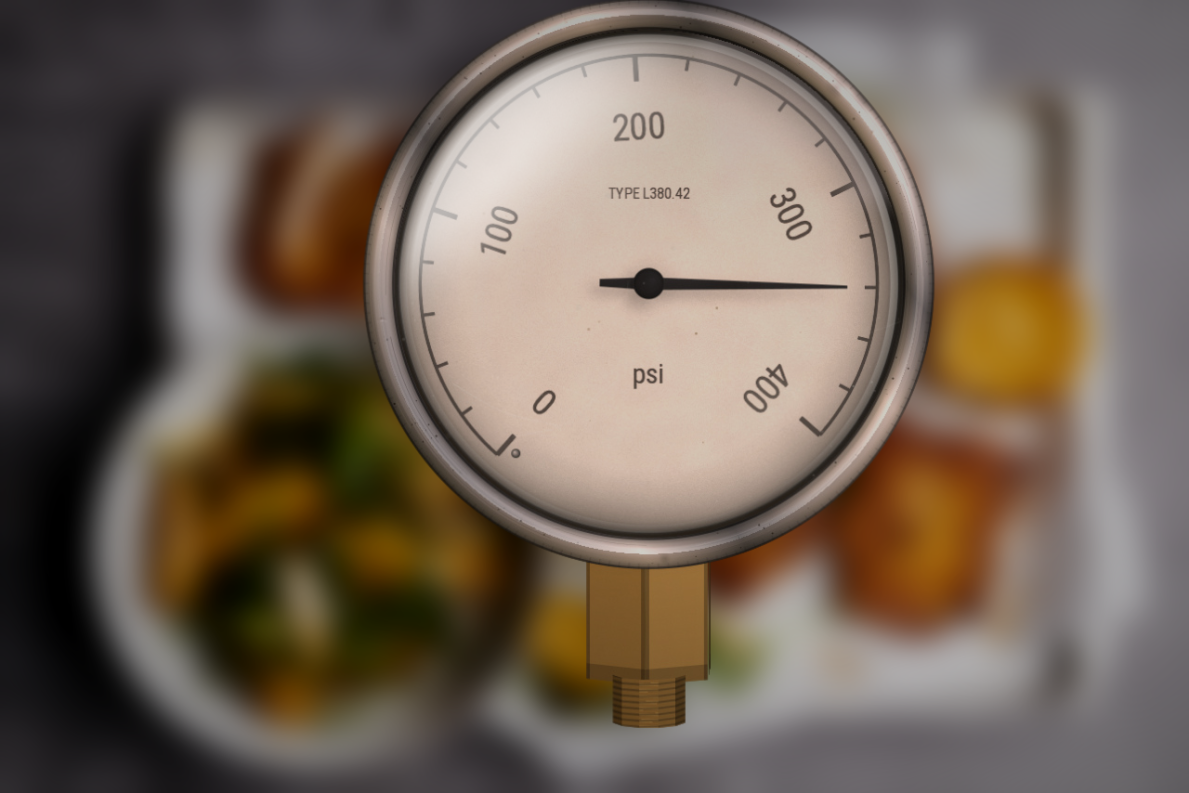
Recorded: {"value": 340, "unit": "psi"}
